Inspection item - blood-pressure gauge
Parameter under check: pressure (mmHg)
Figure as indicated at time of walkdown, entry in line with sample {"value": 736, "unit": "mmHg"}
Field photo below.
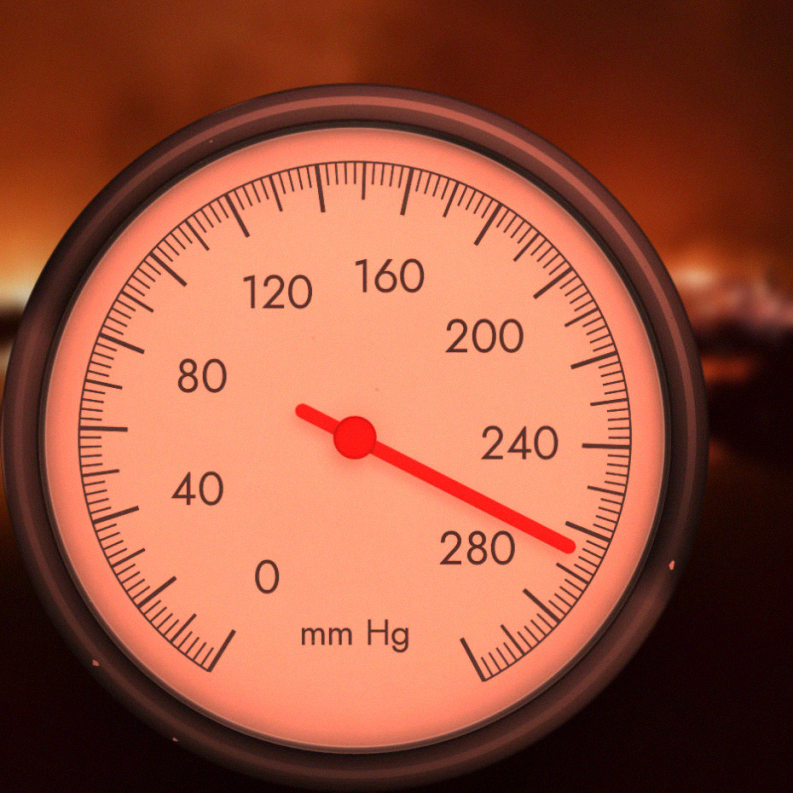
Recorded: {"value": 265, "unit": "mmHg"}
